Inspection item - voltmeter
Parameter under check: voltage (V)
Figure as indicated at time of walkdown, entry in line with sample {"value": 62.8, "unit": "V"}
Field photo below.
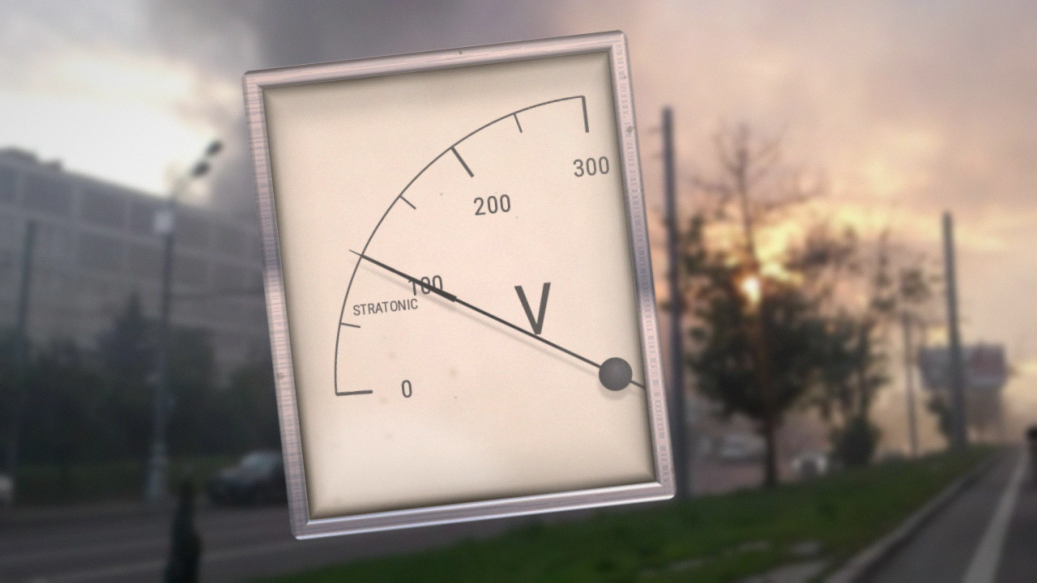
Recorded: {"value": 100, "unit": "V"}
